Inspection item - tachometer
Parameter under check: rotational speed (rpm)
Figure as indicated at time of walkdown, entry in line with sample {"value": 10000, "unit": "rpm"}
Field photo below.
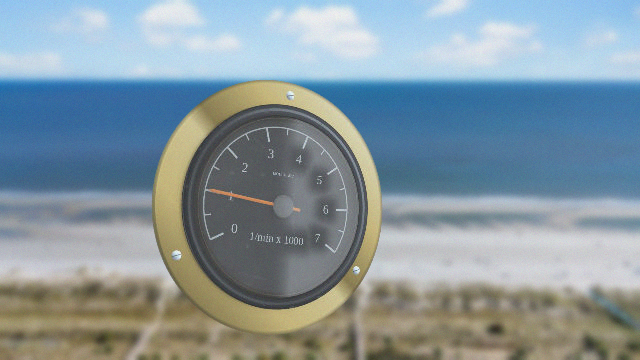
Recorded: {"value": 1000, "unit": "rpm"}
